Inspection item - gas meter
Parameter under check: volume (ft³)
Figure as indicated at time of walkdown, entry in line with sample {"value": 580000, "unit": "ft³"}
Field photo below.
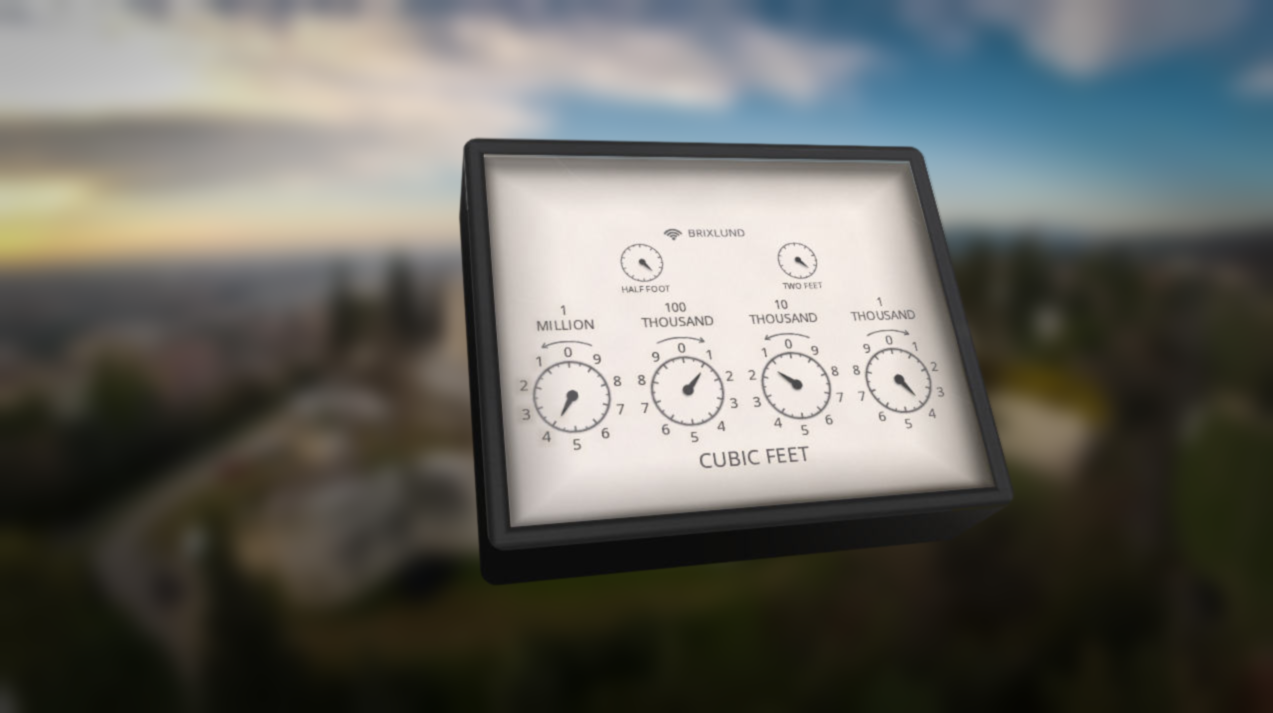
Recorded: {"value": 411400, "unit": "ft³"}
